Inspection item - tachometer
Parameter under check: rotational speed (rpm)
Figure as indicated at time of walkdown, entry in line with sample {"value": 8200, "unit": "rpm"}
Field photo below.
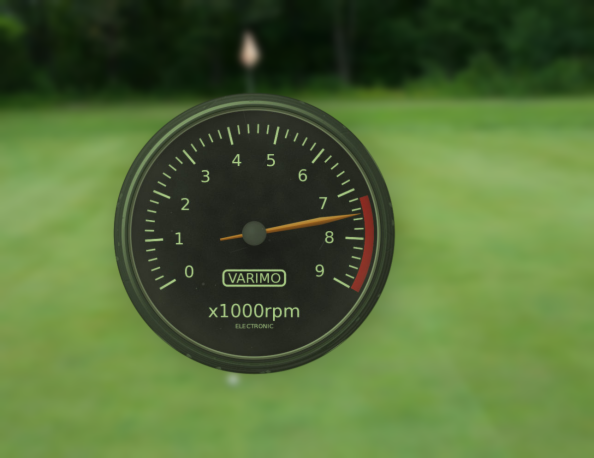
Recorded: {"value": 7500, "unit": "rpm"}
